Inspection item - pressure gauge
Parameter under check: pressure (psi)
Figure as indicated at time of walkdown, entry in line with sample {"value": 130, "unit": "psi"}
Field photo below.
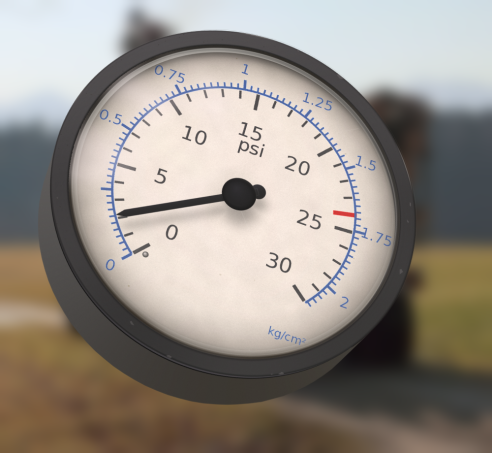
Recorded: {"value": 2, "unit": "psi"}
